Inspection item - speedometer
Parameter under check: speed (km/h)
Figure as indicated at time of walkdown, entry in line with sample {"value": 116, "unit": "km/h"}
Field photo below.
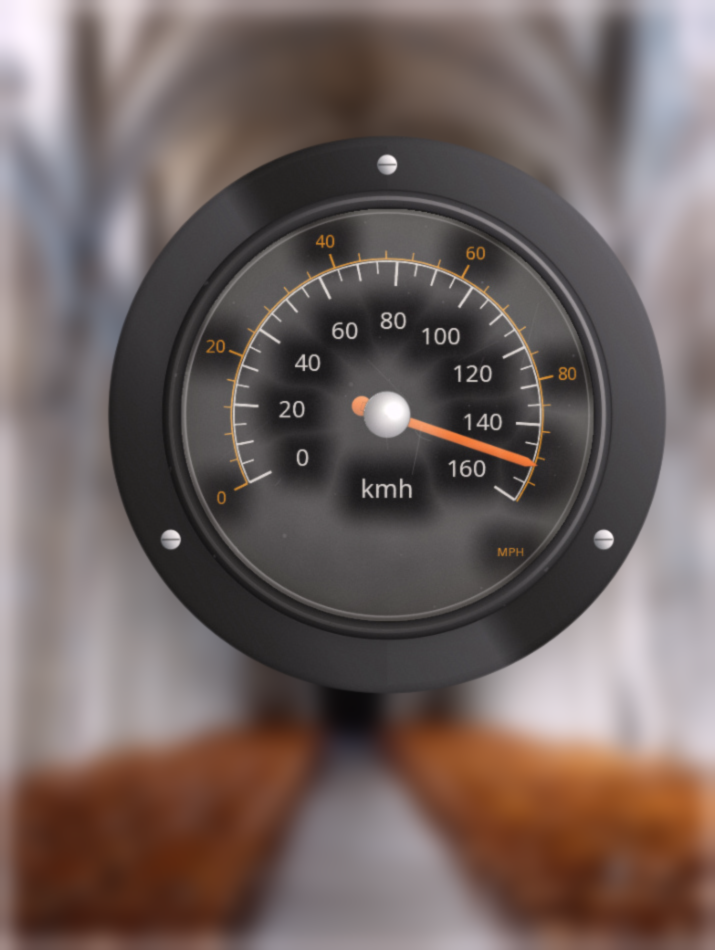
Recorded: {"value": 150, "unit": "km/h"}
